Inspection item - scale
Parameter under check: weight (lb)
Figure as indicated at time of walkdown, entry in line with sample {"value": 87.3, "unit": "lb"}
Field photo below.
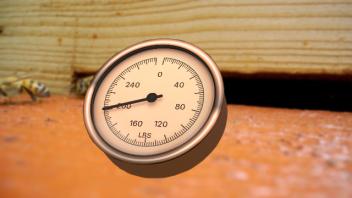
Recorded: {"value": 200, "unit": "lb"}
